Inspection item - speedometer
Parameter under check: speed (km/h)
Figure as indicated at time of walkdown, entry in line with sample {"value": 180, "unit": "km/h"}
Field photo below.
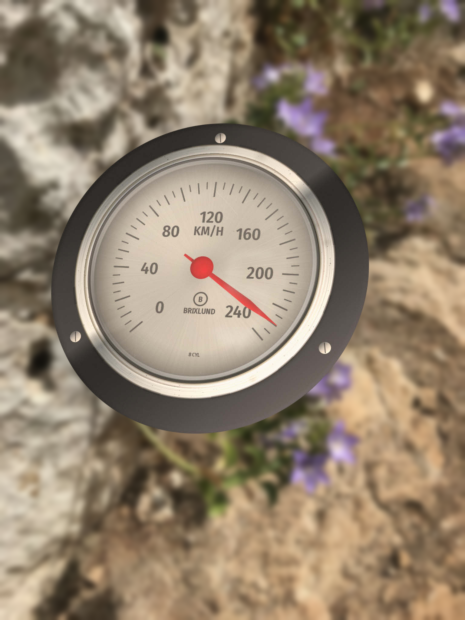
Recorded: {"value": 230, "unit": "km/h"}
